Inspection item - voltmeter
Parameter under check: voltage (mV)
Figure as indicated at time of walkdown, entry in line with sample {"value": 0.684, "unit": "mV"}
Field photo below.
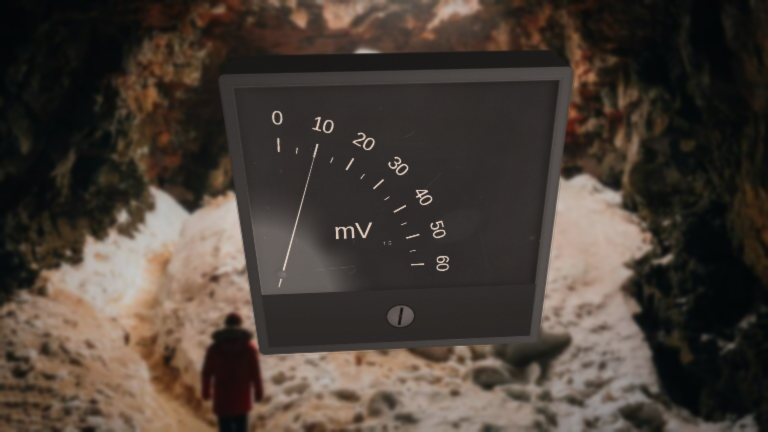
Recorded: {"value": 10, "unit": "mV"}
